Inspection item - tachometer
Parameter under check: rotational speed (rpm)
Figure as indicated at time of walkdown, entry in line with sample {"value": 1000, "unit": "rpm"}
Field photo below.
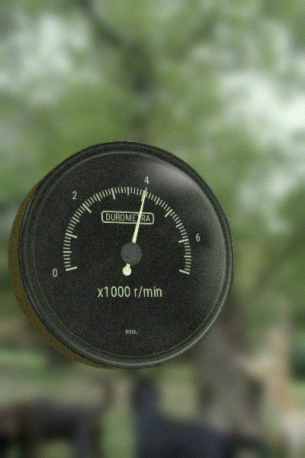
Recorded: {"value": 4000, "unit": "rpm"}
